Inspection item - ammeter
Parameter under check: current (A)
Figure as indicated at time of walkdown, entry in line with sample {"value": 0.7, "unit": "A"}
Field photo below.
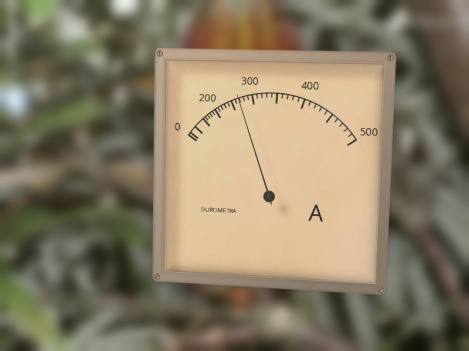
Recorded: {"value": 270, "unit": "A"}
